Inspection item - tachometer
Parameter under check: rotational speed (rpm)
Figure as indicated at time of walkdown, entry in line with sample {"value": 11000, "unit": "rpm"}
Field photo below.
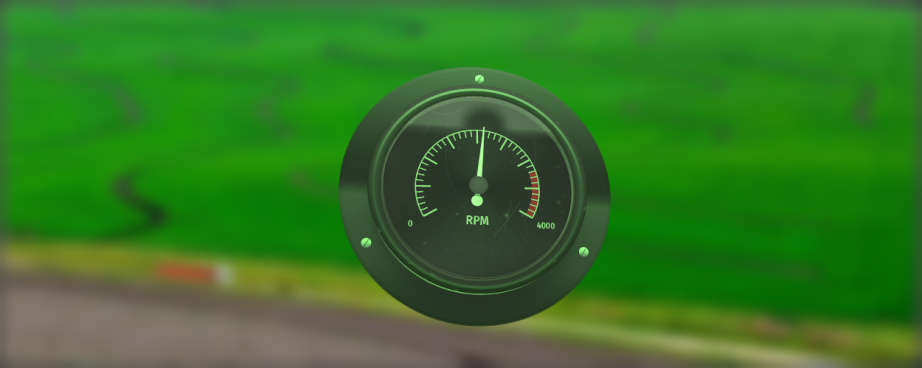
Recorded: {"value": 2100, "unit": "rpm"}
